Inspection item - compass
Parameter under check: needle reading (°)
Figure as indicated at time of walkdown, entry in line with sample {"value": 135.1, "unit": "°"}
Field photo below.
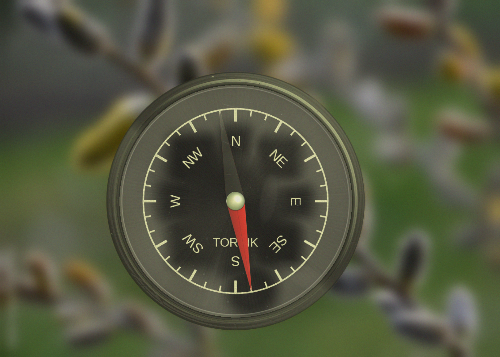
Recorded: {"value": 170, "unit": "°"}
